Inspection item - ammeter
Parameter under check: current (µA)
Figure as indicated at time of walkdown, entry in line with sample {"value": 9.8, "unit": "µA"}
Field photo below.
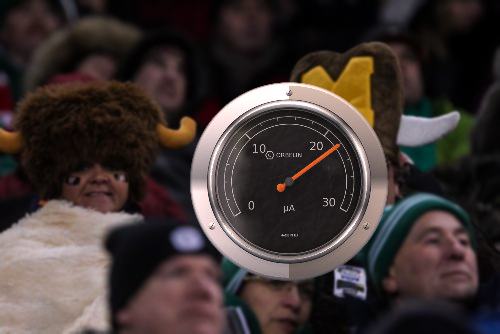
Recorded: {"value": 22, "unit": "µA"}
